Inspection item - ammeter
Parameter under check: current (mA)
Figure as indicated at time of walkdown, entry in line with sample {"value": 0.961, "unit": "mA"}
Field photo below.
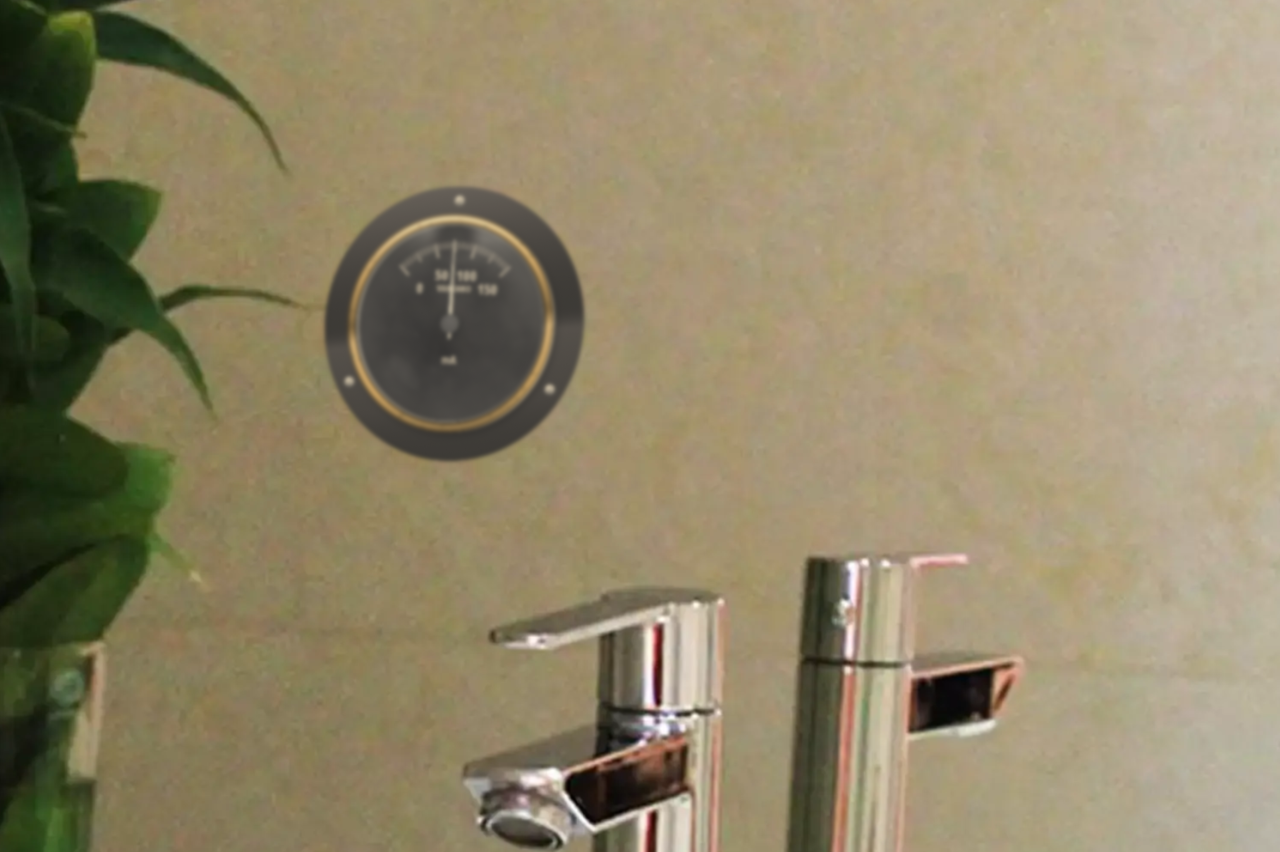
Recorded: {"value": 75, "unit": "mA"}
